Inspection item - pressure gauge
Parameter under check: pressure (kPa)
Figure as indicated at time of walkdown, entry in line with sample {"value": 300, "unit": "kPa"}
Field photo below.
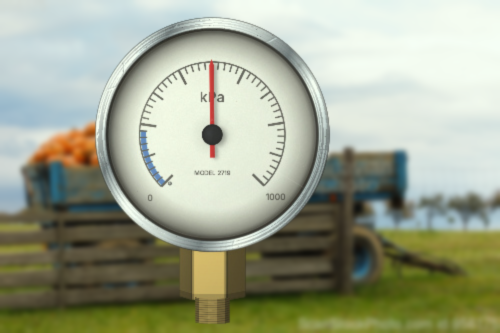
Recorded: {"value": 500, "unit": "kPa"}
